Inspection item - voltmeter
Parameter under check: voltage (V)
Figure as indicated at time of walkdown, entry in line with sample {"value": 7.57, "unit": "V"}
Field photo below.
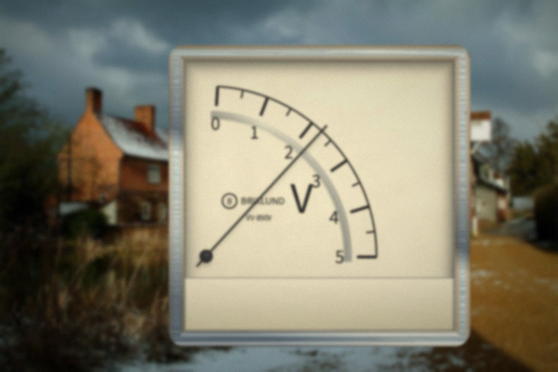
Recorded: {"value": 2.25, "unit": "V"}
